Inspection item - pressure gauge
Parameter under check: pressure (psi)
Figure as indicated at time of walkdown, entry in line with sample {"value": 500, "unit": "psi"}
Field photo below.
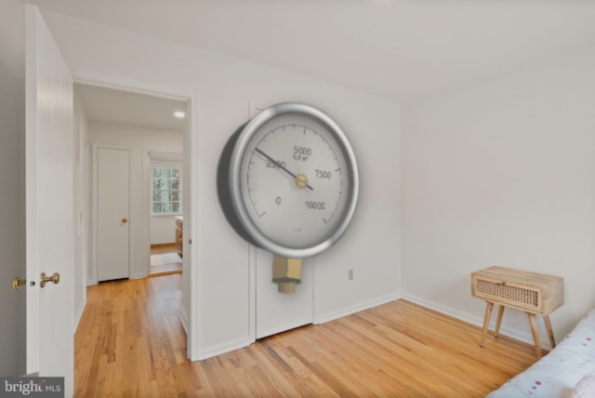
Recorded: {"value": 2500, "unit": "psi"}
